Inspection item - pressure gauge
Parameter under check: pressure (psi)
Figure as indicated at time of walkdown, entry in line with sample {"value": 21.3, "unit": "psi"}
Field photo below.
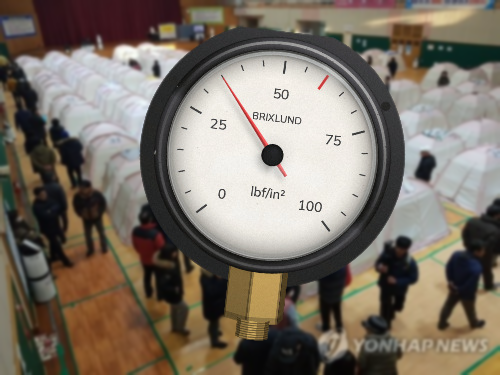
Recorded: {"value": 35, "unit": "psi"}
